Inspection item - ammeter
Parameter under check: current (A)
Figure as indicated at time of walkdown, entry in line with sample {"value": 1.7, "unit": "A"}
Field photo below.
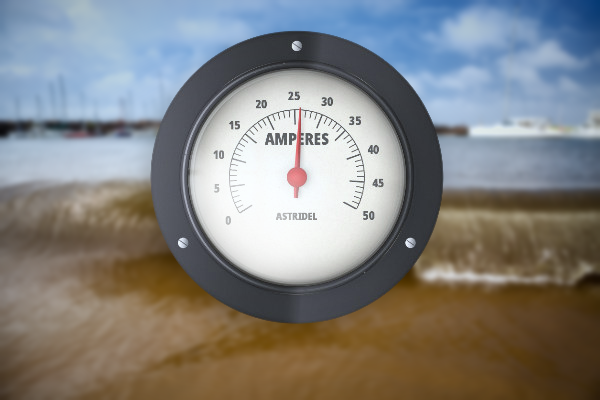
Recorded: {"value": 26, "unit": "A"}
